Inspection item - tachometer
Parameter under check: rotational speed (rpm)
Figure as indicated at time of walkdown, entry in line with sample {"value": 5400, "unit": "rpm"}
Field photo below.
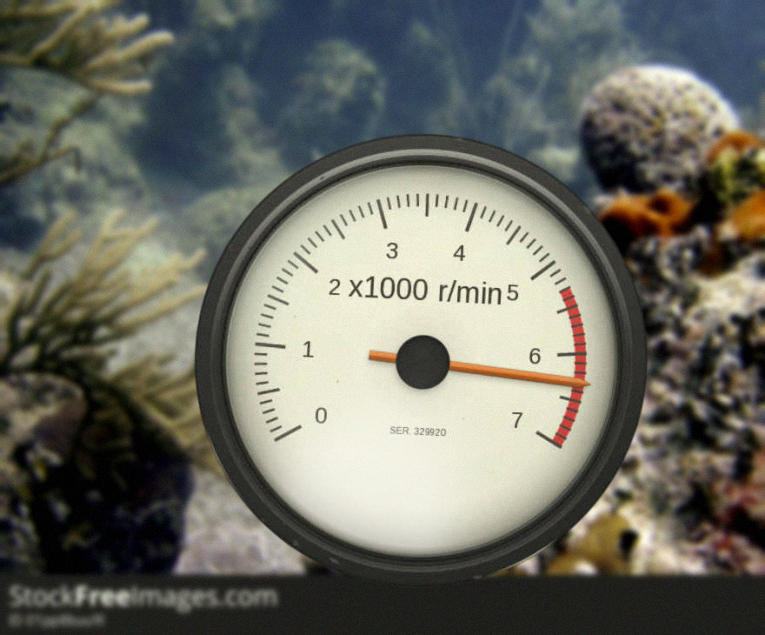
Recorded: {"value": 6300, "unit": "rpm"}
